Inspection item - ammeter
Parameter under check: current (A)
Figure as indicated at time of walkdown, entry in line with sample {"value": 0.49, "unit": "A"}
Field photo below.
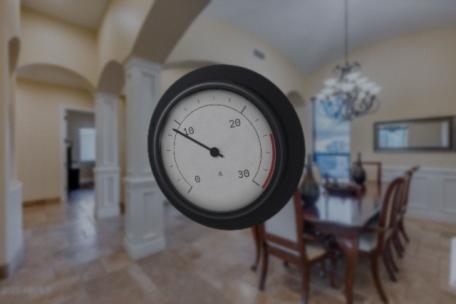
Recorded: {"value": 9, "unit": "A"}
